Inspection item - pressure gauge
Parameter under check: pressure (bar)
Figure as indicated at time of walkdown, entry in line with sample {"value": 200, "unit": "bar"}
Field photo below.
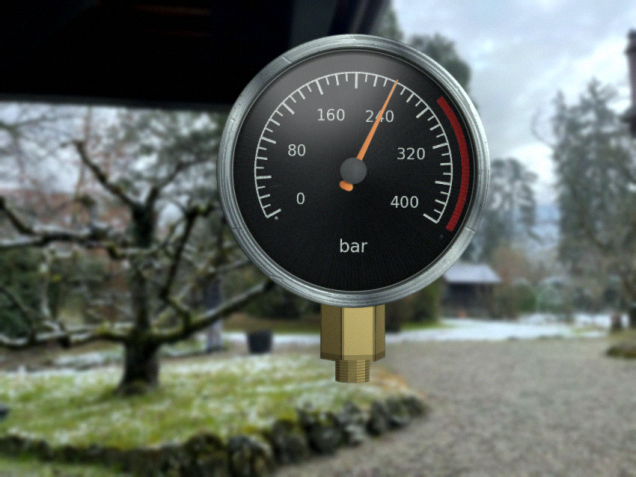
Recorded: {"value": 240, "unit": "bar"}
